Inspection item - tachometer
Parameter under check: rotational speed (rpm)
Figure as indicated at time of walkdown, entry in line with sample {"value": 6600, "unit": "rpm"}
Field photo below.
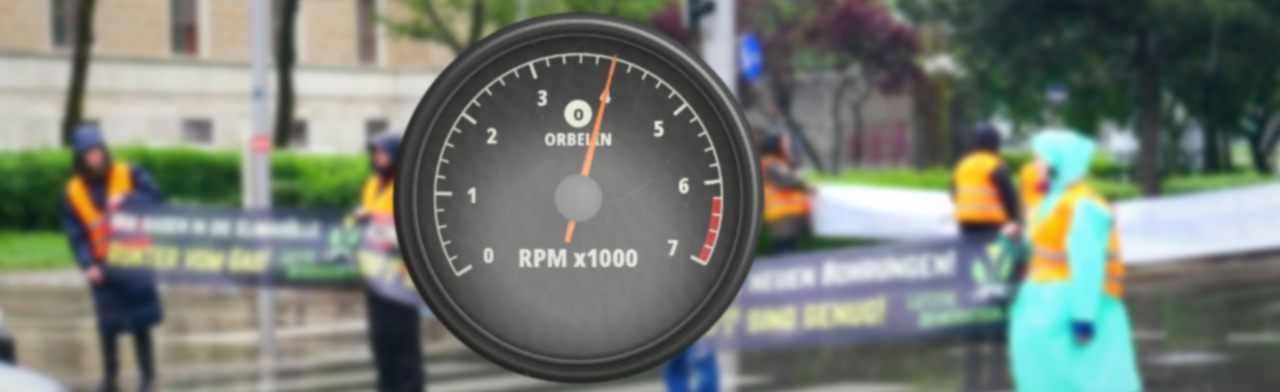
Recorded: {"value": 4000, "unit": "rpm"}
